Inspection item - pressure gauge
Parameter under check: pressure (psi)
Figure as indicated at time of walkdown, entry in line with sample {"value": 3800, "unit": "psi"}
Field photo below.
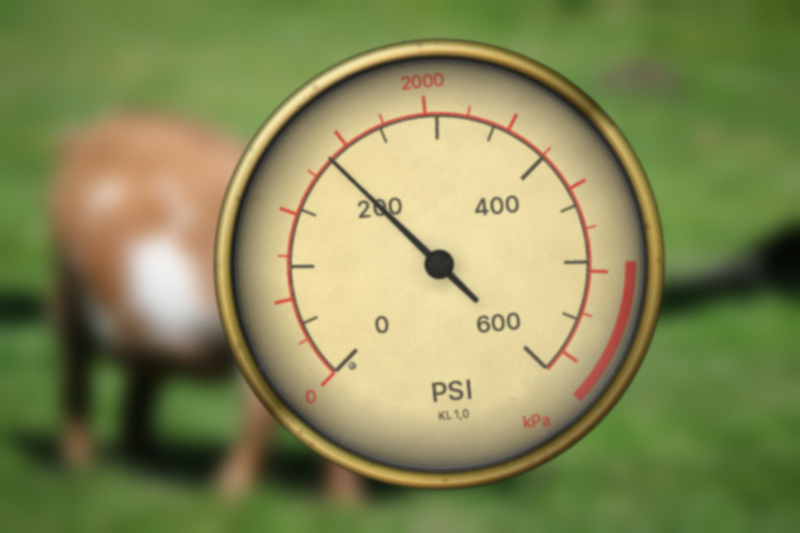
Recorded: {"value": 200, "unit": "psi"}
